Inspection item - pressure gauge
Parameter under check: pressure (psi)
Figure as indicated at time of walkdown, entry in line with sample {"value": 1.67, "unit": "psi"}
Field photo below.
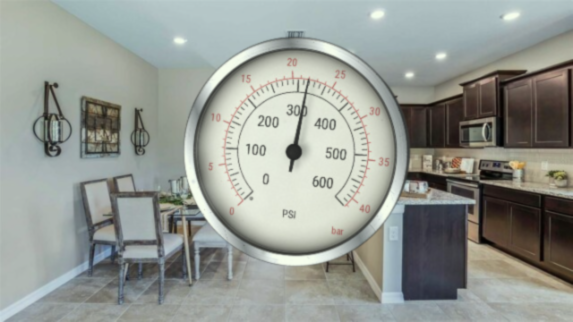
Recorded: {"value": 320, "unit": "psi"}
